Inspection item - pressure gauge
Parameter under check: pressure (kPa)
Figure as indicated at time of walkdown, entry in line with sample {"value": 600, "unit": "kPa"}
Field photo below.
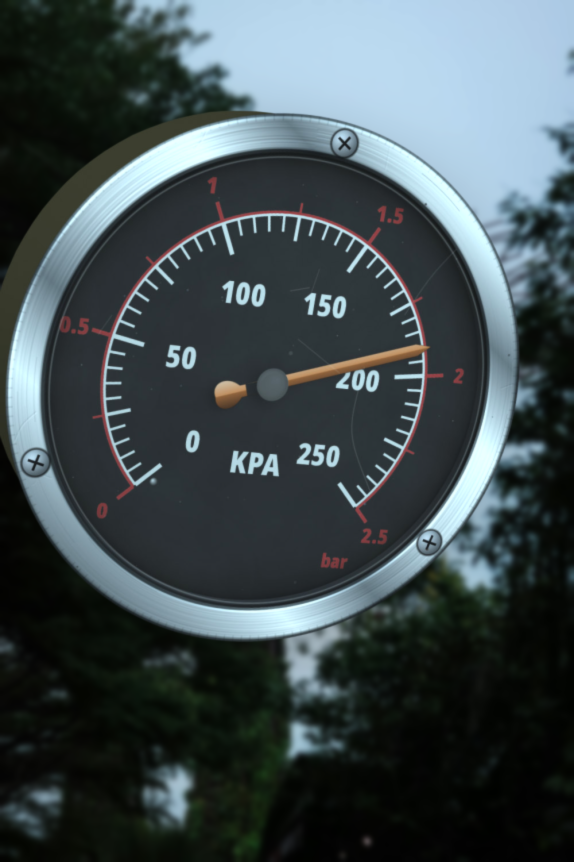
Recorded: {"value": 190, "unit": "kPa"}
